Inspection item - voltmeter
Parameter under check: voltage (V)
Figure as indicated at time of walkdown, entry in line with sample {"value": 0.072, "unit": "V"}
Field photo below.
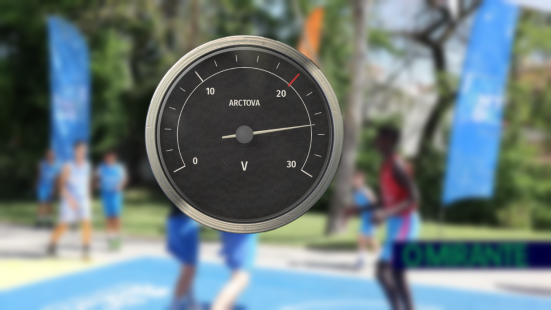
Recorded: {"value": 25, "unit": "V"}
